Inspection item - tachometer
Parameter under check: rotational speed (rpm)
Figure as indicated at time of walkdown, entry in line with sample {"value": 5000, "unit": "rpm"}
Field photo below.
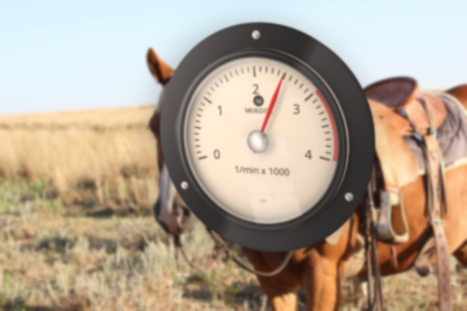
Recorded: {"value": 2500, "unit": "rpm"}
